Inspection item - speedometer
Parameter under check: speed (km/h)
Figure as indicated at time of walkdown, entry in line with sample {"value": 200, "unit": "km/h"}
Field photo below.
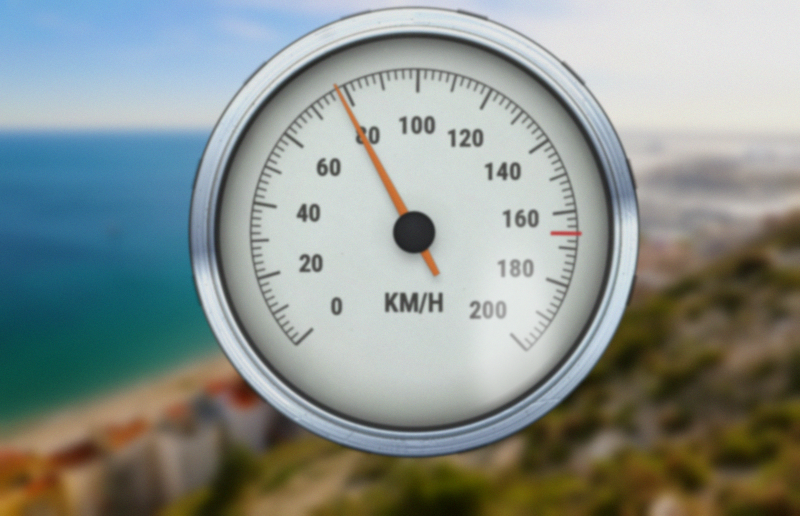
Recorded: {"value": 78, "unit": "km/h"}
